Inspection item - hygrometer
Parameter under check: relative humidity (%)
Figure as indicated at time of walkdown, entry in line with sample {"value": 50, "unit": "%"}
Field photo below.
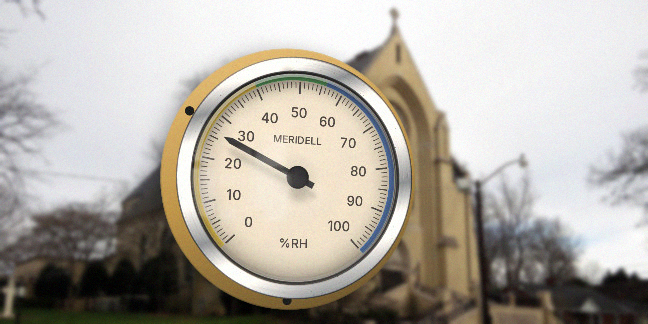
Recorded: {"value": 26, "unit": "%"}
